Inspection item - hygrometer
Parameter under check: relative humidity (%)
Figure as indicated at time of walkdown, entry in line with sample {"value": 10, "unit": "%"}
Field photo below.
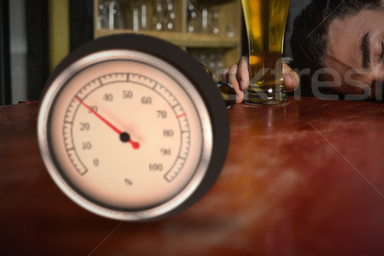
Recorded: {"value": 30, "unit": "%"}
